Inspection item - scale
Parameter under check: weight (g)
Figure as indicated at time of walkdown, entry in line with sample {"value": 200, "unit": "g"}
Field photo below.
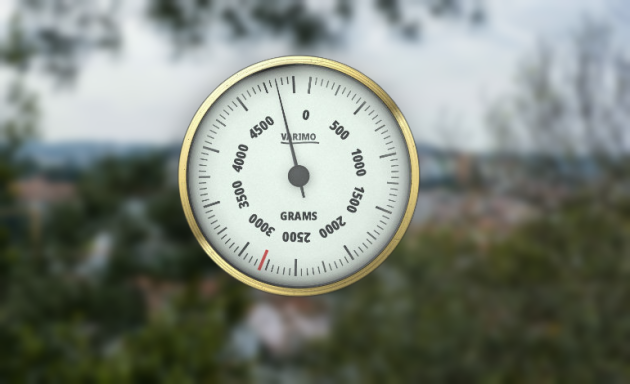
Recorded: {"value": 4850, "unit": "g"}
